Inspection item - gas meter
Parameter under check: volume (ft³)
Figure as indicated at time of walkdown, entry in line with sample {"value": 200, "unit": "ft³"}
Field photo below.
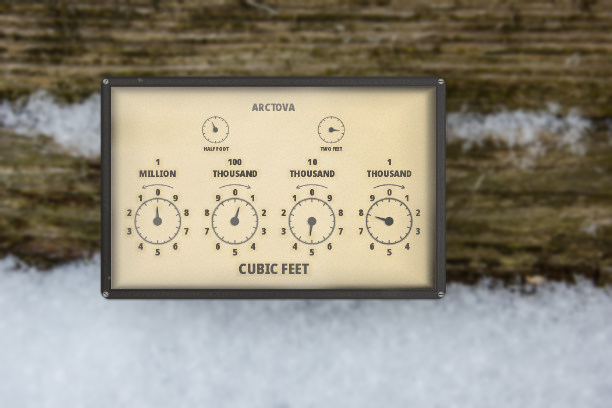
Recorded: {"value": 4800, "unit": "ft³"}
